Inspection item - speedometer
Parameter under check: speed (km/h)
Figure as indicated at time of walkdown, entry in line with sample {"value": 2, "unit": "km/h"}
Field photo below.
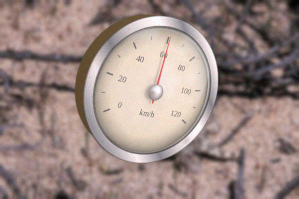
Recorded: {"value": 60, "unit": "km/h"}
